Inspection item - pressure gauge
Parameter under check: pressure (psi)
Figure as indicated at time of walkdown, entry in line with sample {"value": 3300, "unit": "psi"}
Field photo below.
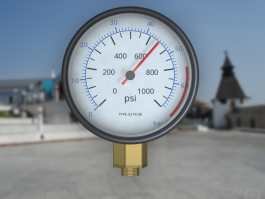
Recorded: {"value": 650, "unit": "psi"}
